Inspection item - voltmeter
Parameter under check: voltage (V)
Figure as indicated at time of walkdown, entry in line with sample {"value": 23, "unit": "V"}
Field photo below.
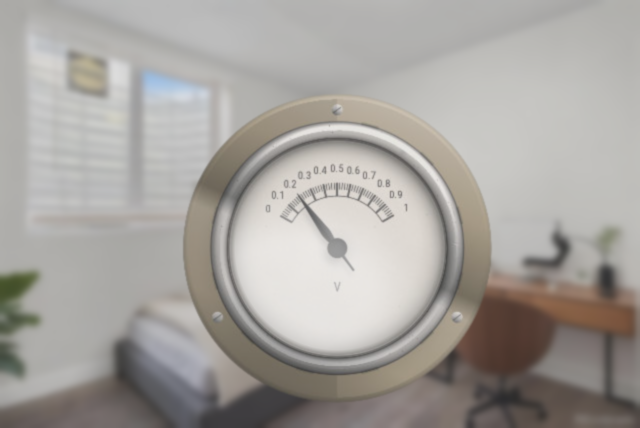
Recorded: {"value": 0.2, "unit": "V"}
